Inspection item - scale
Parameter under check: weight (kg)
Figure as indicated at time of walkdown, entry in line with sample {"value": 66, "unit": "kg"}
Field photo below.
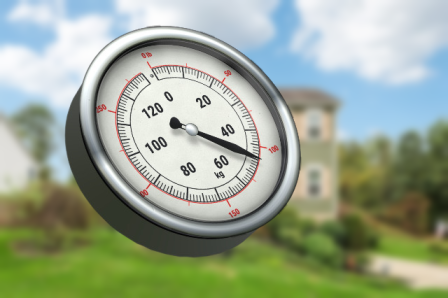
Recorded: {"value": 50, "unit": "kg"}
